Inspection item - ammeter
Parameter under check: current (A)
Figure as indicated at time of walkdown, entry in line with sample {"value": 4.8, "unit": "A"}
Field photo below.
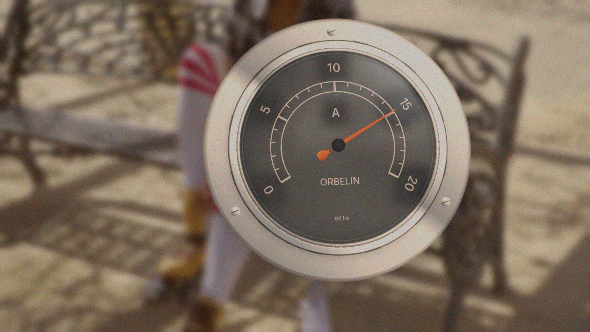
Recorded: {"value": 15, "unit": "A"}
